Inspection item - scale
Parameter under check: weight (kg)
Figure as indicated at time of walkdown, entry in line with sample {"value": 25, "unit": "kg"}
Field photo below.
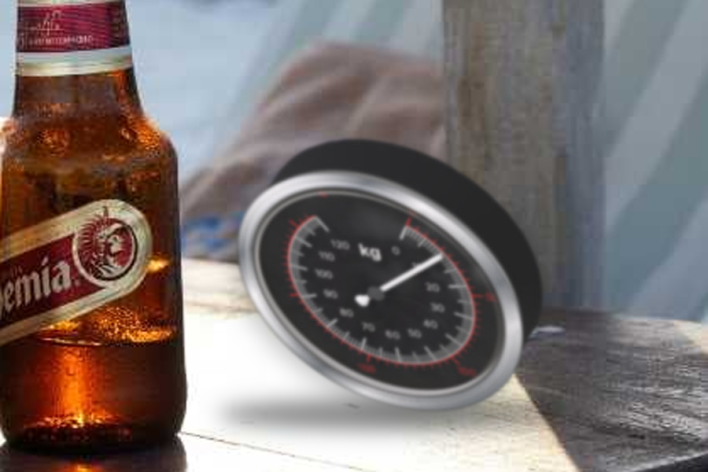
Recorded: {"value": 10, "unit": "kg"}
